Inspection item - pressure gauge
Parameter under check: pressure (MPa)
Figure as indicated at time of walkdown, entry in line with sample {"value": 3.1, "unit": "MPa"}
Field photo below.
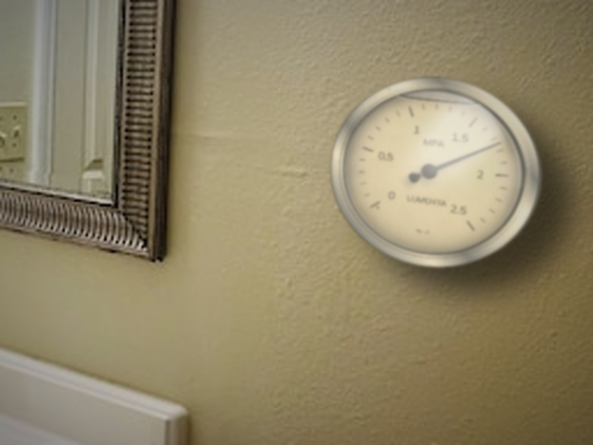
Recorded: {"value": 1.75, "unit": "MPa"}
